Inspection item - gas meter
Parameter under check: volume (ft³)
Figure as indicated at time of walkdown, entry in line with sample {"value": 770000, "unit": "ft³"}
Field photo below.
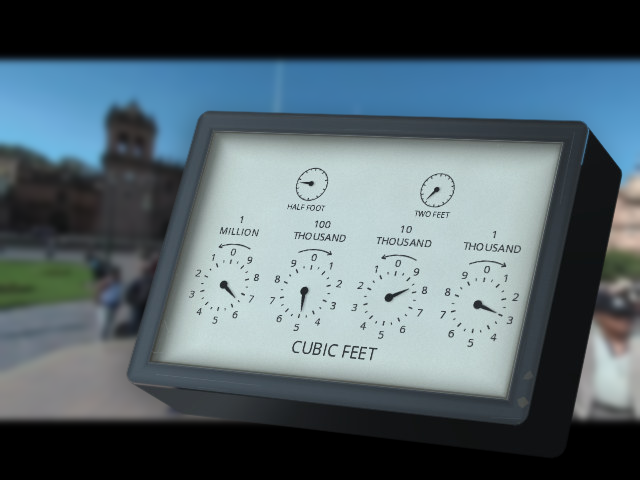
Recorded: {"value": 648300, "unit": "ft³"}
